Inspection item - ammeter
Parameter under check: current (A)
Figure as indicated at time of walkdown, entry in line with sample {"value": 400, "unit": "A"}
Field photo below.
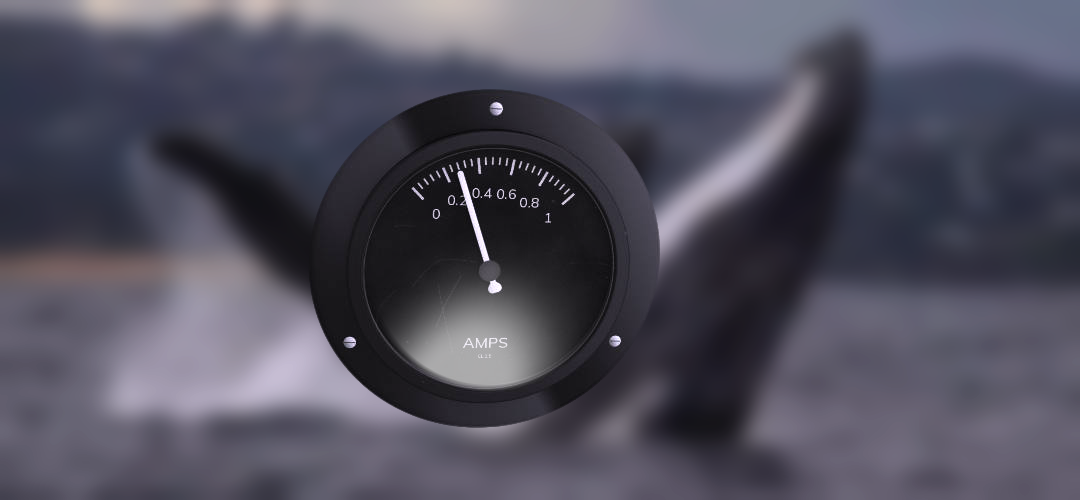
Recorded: {"value": 0.28, "unit": "A"}
